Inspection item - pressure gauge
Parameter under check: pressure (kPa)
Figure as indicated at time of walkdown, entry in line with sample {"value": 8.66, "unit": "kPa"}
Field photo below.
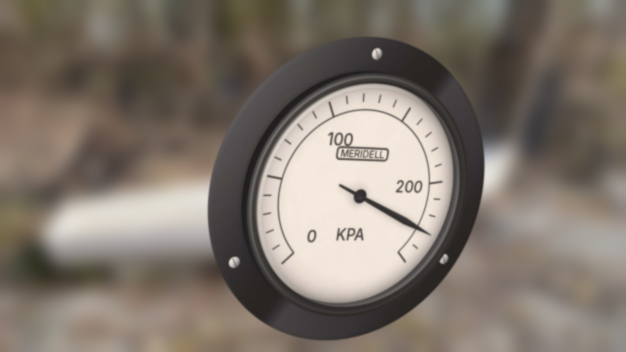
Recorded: {"value": 230, "unit": "kPa"}
